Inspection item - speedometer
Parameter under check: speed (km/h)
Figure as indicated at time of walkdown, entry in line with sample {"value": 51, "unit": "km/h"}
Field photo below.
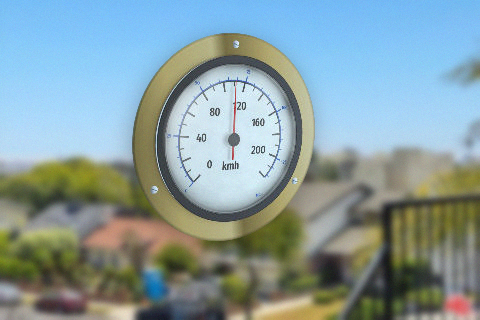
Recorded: {"value": 110, "unit": "km/h"}
